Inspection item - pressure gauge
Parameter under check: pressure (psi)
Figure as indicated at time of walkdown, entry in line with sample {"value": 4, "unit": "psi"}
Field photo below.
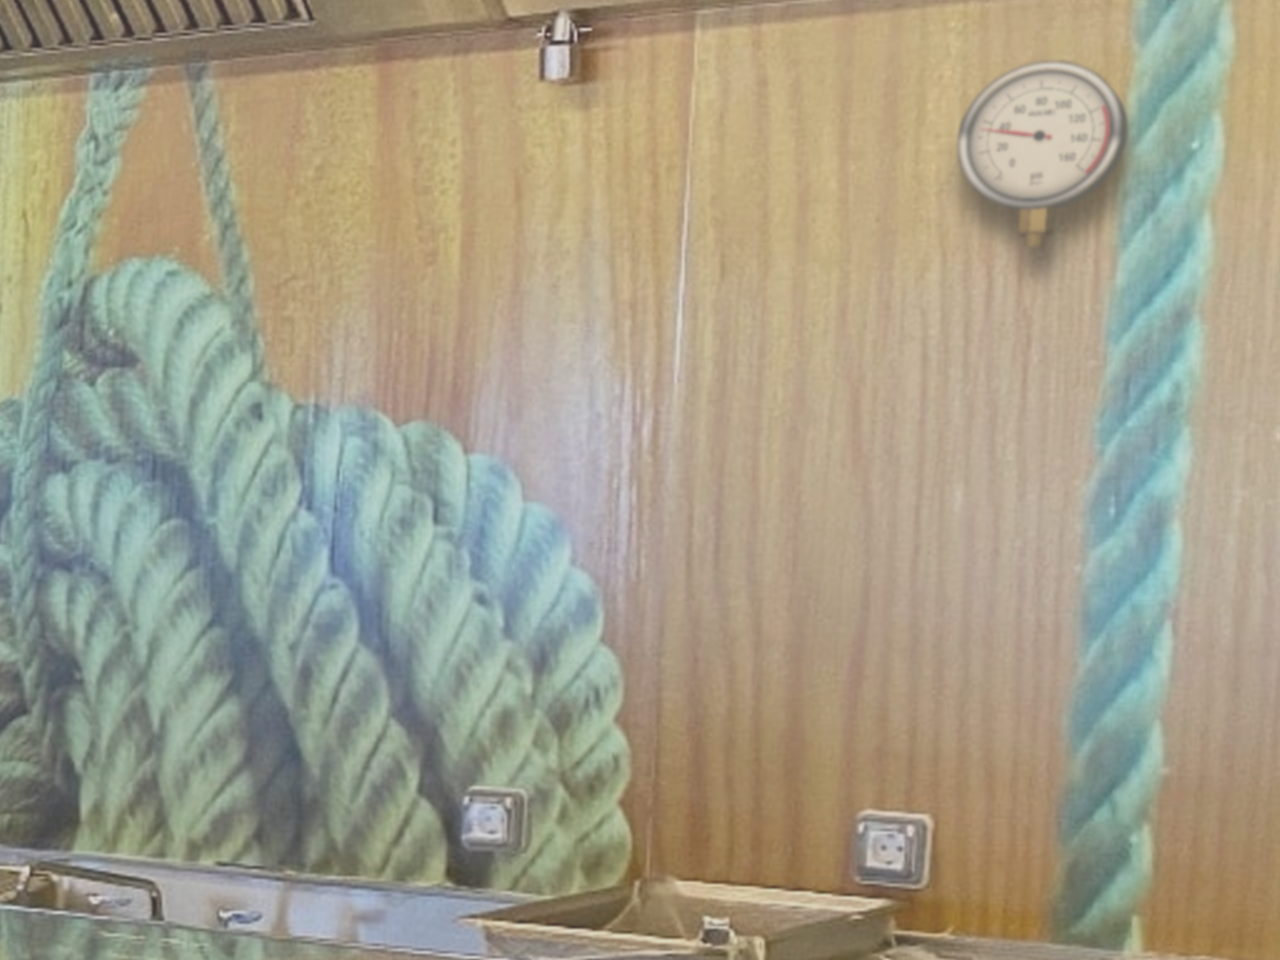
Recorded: {"value": 35, "unit": "psi"}
